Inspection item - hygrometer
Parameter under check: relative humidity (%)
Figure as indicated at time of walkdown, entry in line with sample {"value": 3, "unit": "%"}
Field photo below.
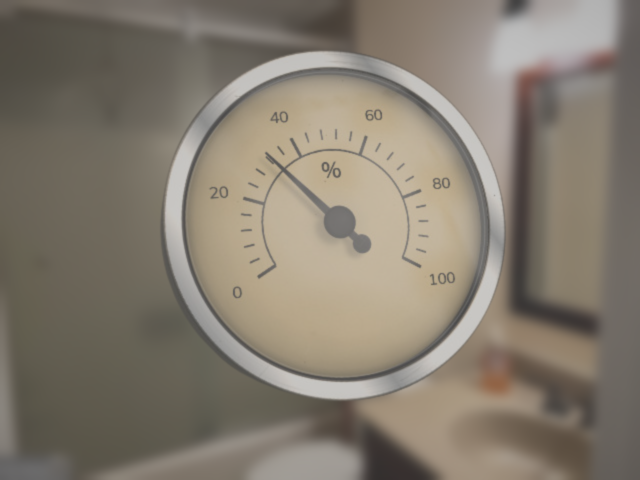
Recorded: {"value": 32, "unit": "%"}
